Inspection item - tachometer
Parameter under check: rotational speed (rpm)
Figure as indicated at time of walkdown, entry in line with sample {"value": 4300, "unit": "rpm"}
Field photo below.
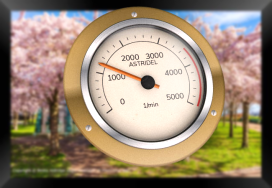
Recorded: {"value": 1200, "unit": "rpm"}
